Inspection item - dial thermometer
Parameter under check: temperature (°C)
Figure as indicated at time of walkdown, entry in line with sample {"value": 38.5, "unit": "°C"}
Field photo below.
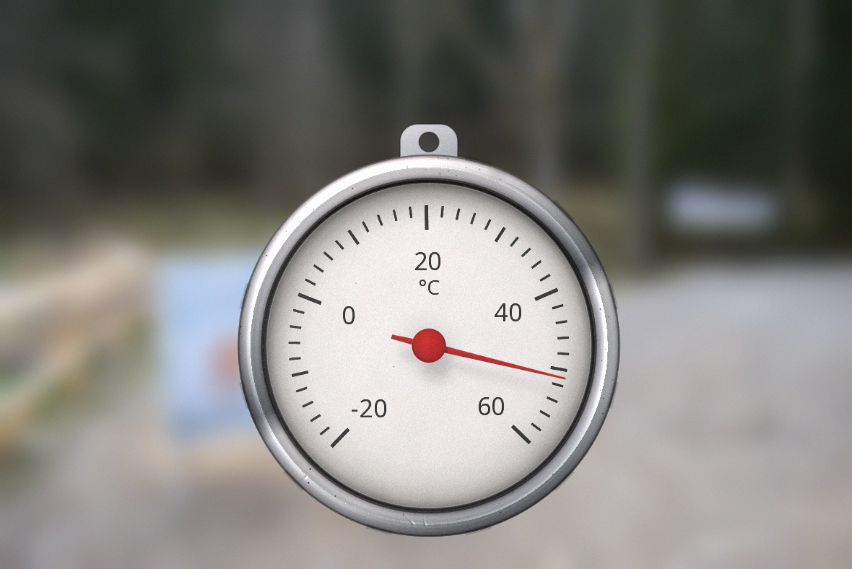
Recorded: {"value": 51, "unit": "°C"}
